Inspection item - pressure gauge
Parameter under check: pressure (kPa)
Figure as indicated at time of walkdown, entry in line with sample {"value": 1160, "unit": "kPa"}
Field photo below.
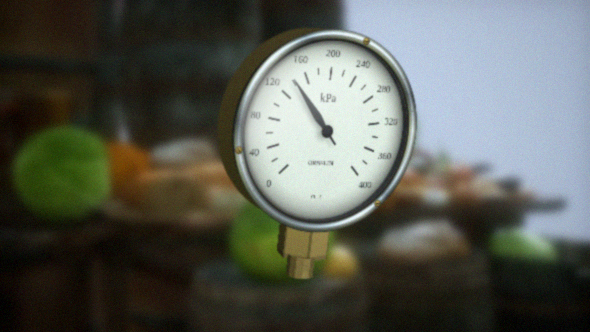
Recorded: {"value": 140, "unit": "kPa"}
